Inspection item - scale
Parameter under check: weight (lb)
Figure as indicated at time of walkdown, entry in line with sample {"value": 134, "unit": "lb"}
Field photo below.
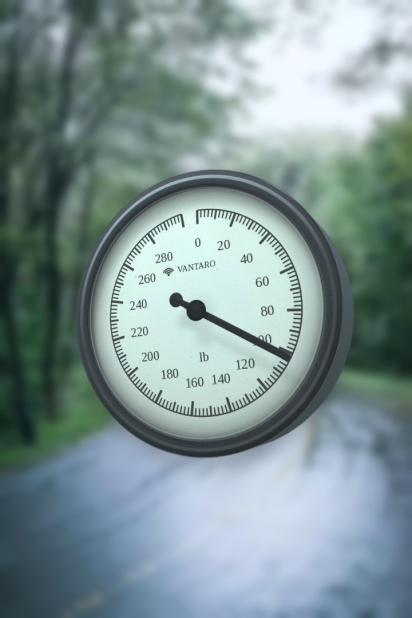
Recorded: {"value": 102, "unit": "lb"}
